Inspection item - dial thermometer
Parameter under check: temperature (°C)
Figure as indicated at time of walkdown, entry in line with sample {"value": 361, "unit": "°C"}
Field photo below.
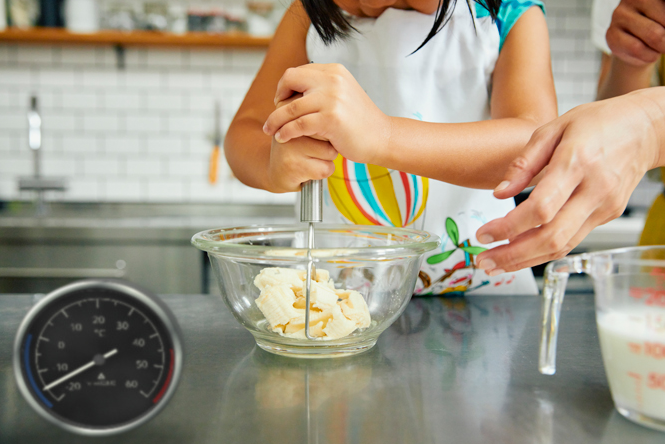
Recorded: {"value": -15, "unit": "°C"}
